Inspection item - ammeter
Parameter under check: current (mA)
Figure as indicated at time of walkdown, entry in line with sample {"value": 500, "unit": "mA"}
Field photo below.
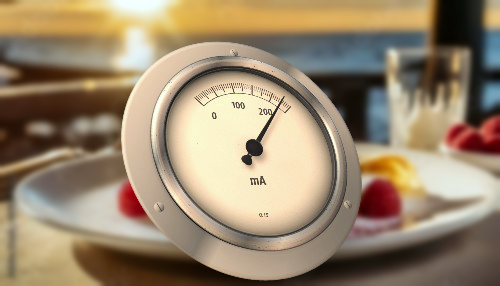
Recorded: {"value": 225, "unit": "mA"}
